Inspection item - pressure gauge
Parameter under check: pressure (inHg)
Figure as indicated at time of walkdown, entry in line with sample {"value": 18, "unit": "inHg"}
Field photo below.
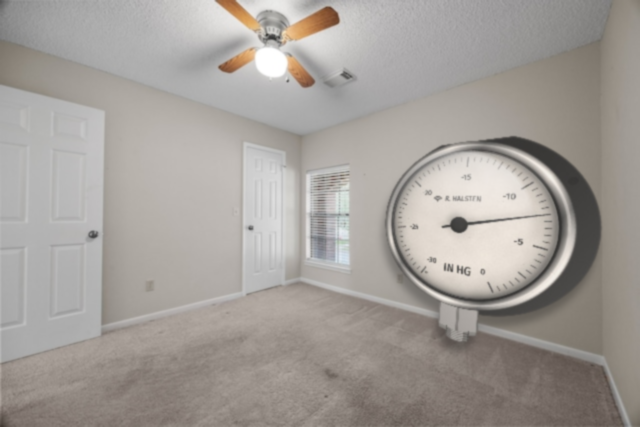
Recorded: {"value": -7.5, "unit": "inHg"}
